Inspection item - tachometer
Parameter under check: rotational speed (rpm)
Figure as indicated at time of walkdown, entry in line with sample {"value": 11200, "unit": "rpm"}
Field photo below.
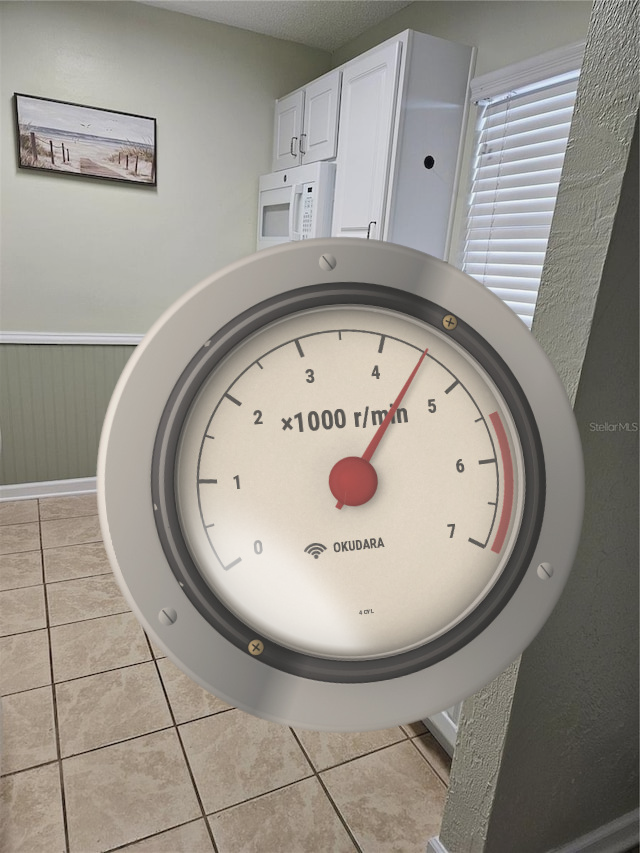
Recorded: {"value": 4500, "unit": "rpm"}
